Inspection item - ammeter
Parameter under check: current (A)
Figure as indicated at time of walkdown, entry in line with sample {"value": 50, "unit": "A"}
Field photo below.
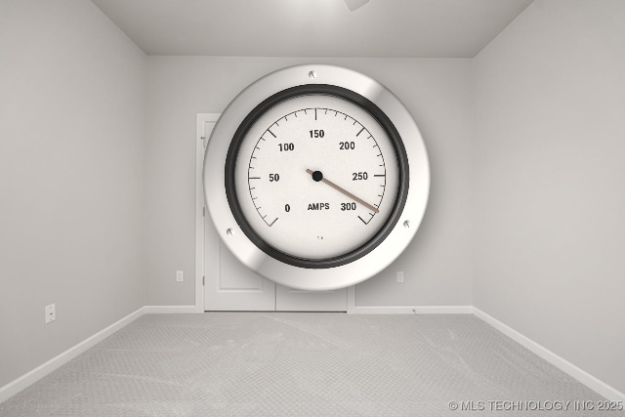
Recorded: {"value": 285, "unit": "A"}
